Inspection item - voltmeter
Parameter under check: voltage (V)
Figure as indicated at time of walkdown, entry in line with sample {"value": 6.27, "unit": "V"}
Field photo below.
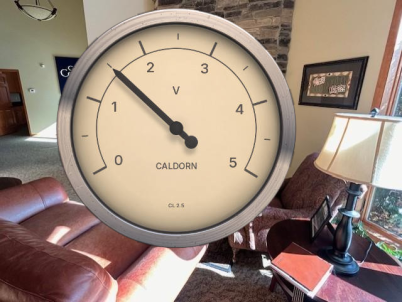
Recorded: {"value": 1.5, "unit": "V"}
